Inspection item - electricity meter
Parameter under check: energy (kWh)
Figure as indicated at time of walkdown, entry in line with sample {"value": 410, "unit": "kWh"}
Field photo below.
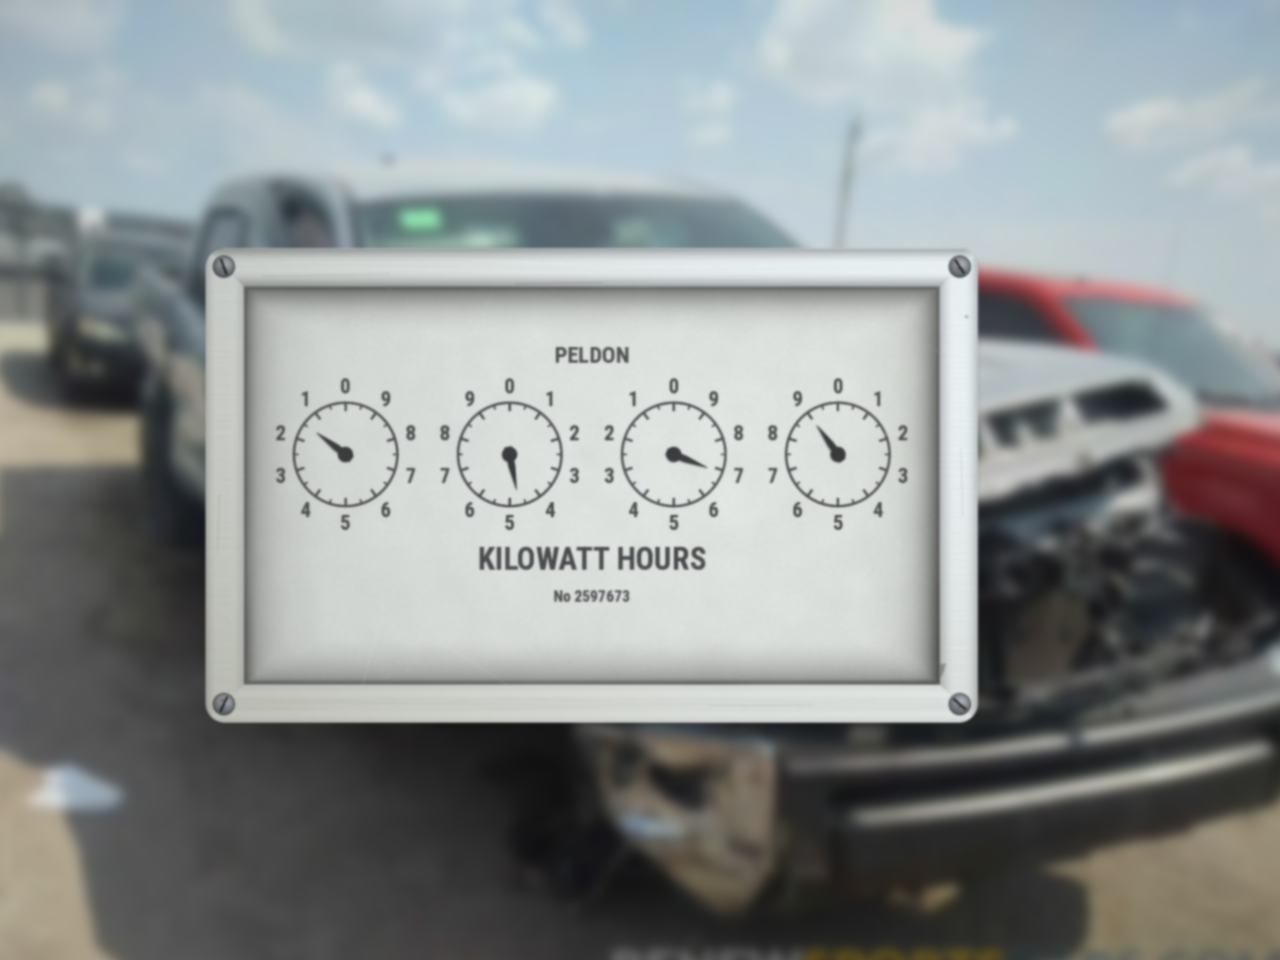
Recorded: {"value": 1469, "unit": "kWh"}
